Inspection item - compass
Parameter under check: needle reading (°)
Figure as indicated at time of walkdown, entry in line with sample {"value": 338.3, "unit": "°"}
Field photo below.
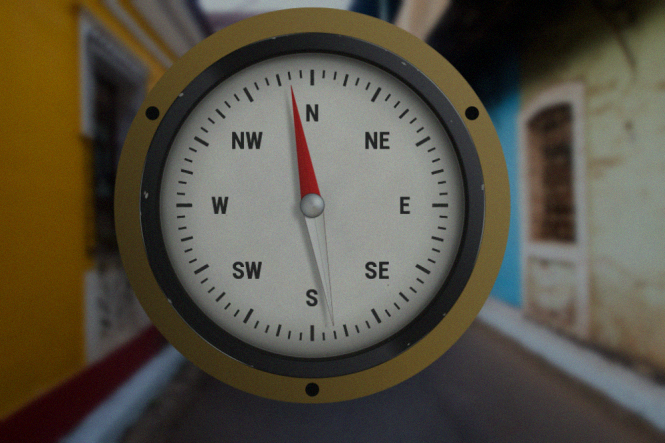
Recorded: {"value": 350, "unit": "°"}
